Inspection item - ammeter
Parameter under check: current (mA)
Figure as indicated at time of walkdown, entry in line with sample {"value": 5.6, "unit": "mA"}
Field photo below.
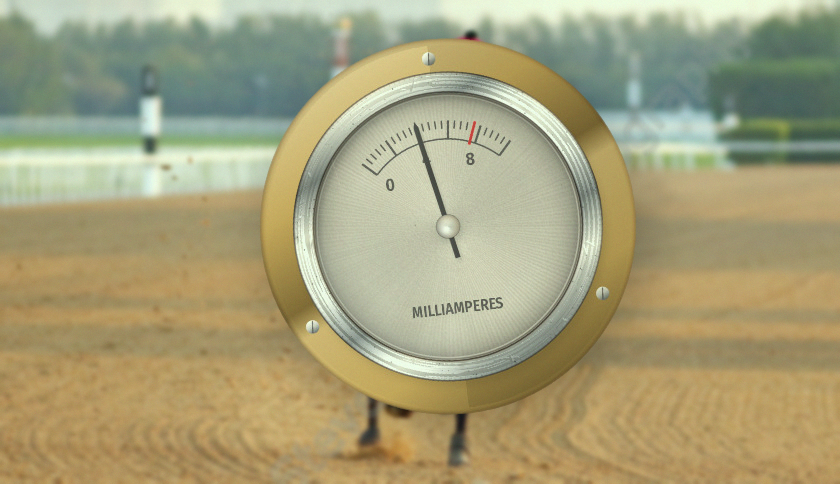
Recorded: {"value": 4, "unit": "mA"}
